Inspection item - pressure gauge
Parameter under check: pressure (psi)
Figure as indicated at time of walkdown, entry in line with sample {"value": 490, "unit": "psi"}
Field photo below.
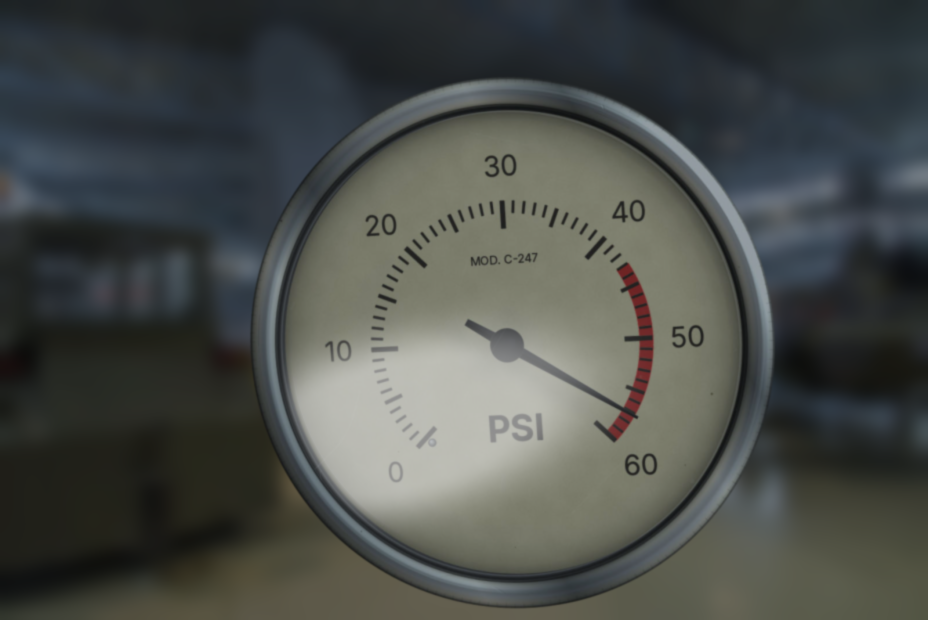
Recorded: {"value": 57, "unit": "psi"}
